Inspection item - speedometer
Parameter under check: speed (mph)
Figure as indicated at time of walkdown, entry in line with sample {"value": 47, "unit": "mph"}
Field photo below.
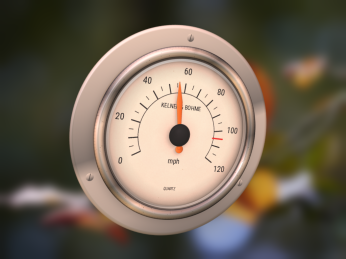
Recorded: {"value": 55, "unit": "mph"}
